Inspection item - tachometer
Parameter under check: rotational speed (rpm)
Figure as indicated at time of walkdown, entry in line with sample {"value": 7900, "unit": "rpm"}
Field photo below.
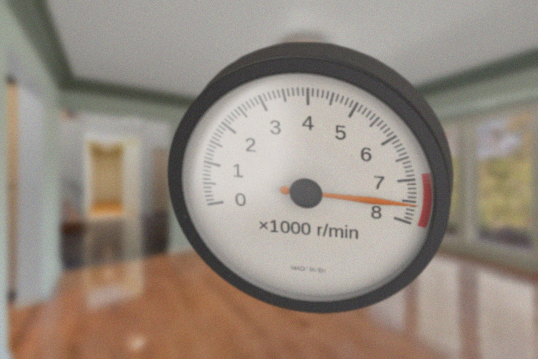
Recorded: {"value": 7500, "unit": "rpm"}
